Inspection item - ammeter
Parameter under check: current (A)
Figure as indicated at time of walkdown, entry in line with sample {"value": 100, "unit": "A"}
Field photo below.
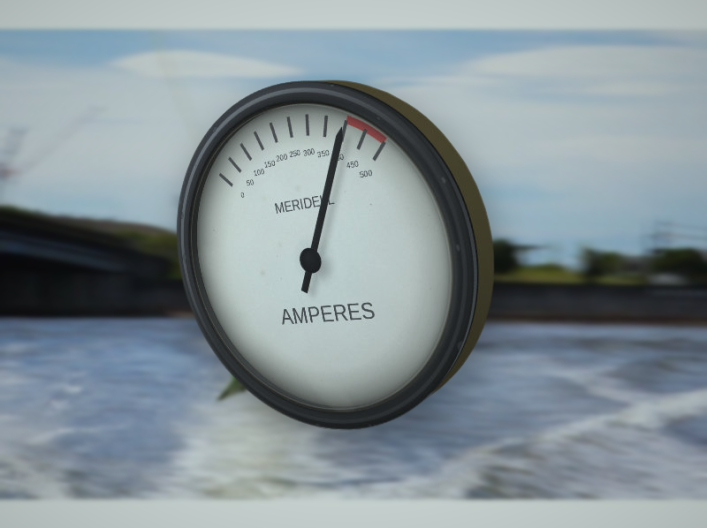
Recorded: {"value": 400, "unit": "A"}
